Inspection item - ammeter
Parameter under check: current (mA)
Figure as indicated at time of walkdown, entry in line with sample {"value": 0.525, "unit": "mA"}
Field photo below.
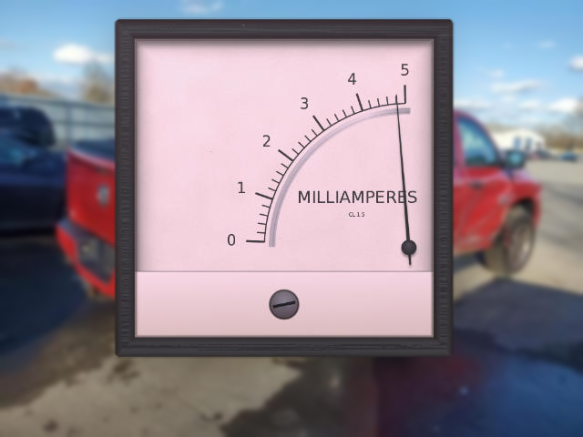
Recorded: {"value": 4.8, "unit": "mA"}
